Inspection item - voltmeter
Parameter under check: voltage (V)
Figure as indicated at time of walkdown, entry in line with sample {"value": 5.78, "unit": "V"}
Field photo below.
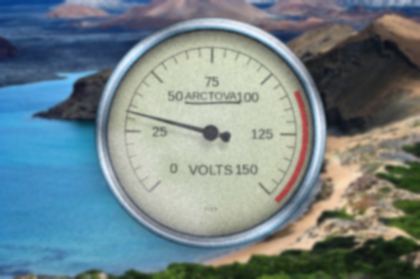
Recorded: {"value": 32.5, "unit": "V"}
